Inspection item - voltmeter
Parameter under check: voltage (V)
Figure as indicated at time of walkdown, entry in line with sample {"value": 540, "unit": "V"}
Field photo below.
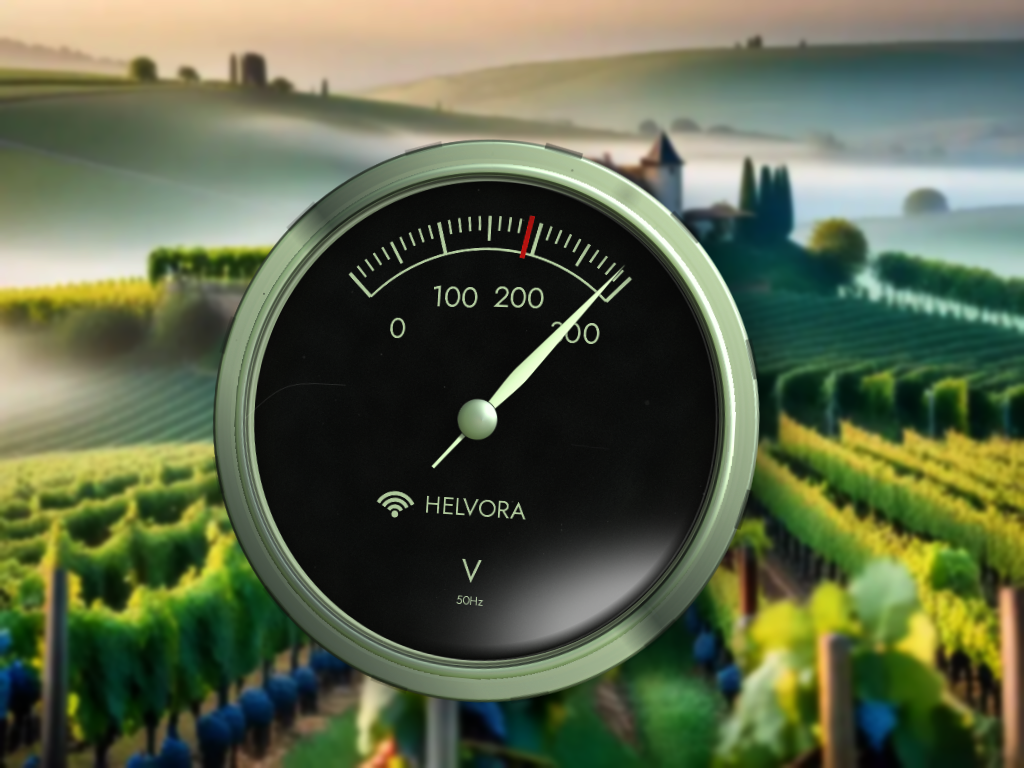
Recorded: {"value": 290, "unit": "V"}
